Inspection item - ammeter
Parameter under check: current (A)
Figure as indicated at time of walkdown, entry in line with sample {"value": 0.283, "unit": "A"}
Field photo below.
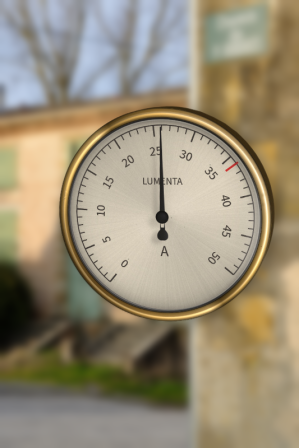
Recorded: {"value": 26, "unit": "A"}
